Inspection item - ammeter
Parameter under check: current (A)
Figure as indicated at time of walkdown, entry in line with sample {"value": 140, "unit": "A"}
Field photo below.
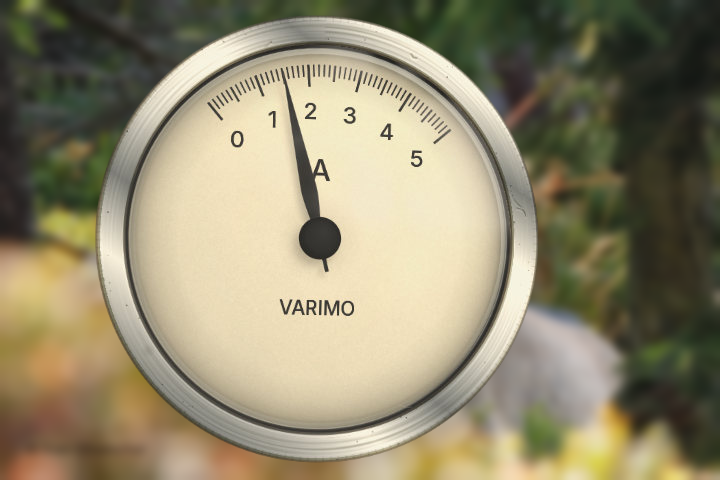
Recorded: {"value": 1.5, "unit": "A"}
